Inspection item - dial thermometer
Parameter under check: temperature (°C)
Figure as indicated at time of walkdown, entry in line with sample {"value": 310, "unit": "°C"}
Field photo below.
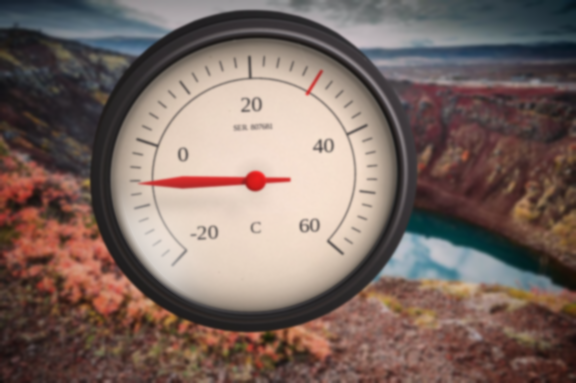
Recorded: {"value": -6, "unit": "°C"}
